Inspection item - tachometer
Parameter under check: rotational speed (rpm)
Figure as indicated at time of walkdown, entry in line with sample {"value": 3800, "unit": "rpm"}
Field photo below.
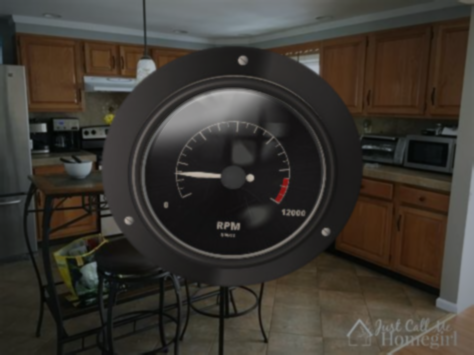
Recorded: {"value": 1500, "unit": "rpm"}
